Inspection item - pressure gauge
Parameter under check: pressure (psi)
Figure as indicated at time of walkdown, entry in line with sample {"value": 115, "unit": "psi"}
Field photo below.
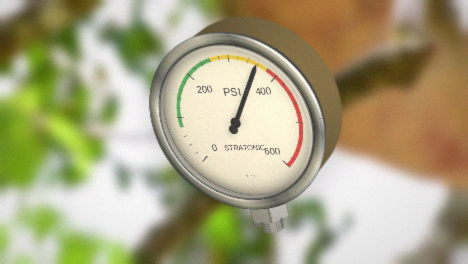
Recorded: {"value": 360, "unit": "psi"}
